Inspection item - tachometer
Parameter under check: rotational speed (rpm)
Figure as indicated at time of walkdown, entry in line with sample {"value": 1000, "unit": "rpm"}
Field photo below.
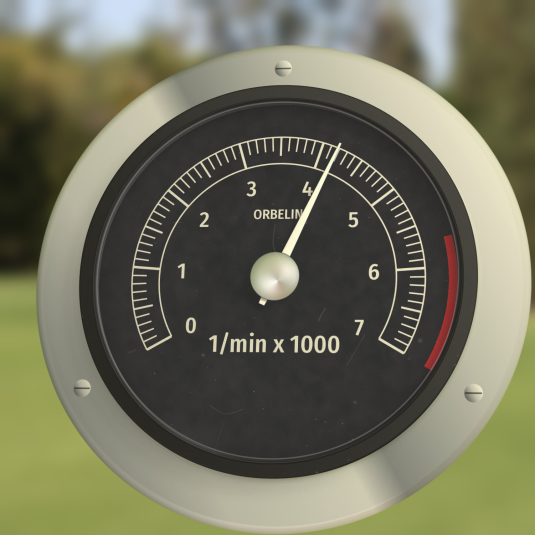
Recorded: {"value": 4200, "unit": "rpm"}
